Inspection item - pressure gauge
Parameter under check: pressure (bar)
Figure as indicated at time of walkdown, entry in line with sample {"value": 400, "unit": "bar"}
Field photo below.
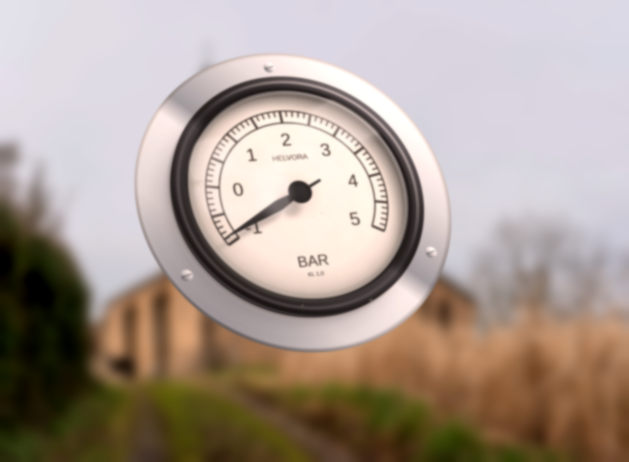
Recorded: {"value": -0.9, "unit": "bar"}
